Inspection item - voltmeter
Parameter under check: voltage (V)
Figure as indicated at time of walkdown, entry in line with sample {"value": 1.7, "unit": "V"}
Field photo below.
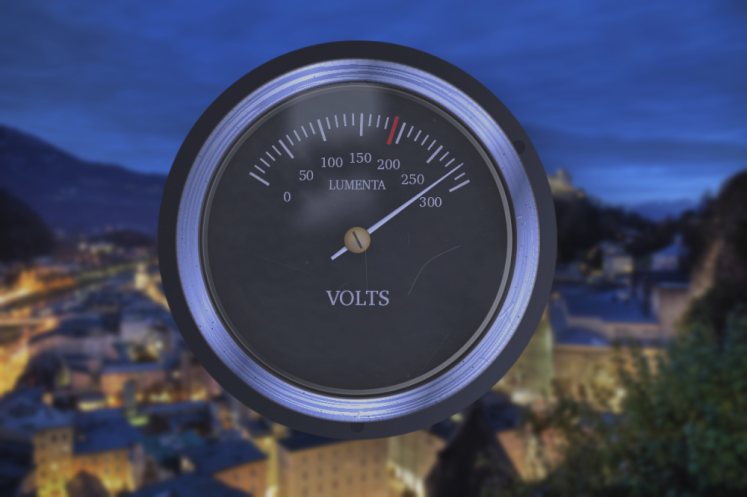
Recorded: {"value": 280, "unit": "V"}
